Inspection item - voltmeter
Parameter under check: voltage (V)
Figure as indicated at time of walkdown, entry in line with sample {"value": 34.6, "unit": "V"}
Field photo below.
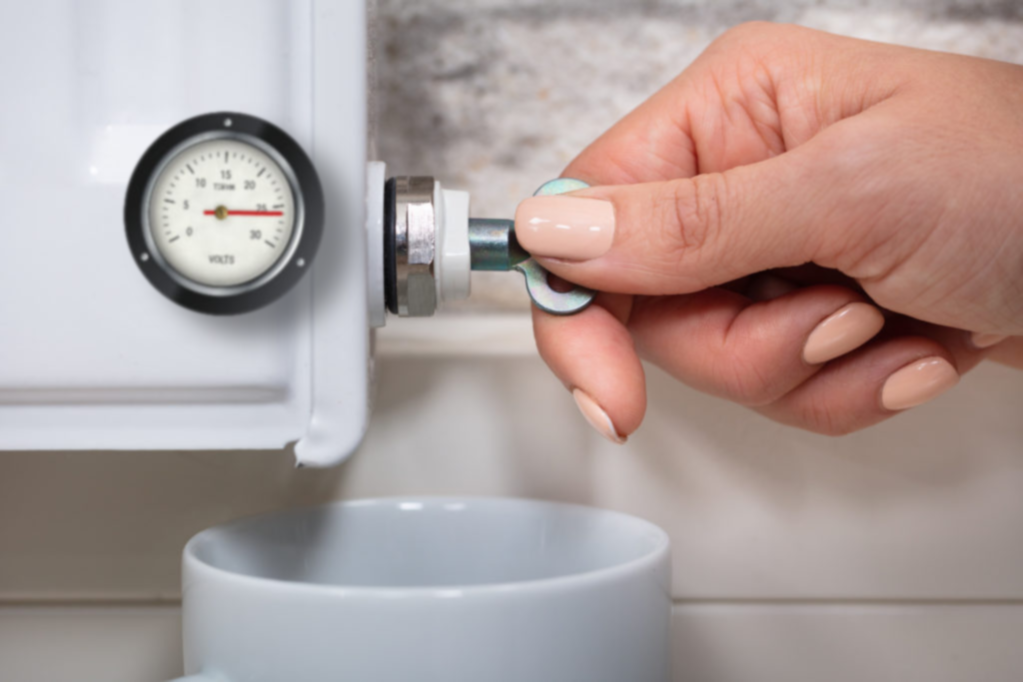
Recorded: {"value": 26, "unit": "V"}
